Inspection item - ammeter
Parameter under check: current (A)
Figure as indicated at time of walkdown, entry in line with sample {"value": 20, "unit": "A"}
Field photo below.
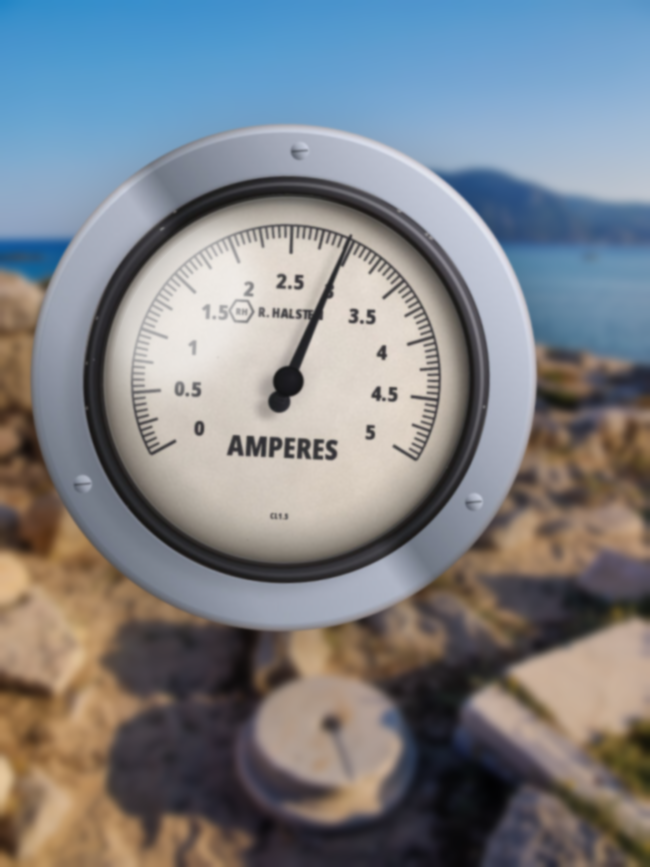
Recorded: {"value": 2.95, "unit": "A"}
